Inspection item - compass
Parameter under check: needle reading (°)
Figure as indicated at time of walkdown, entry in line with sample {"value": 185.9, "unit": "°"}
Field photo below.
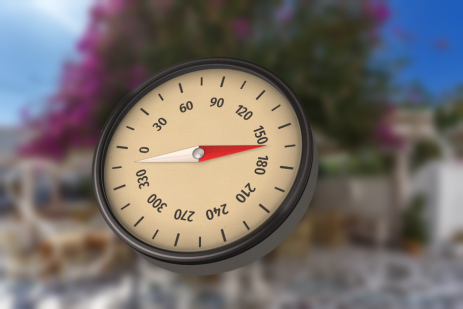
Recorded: {"value": 165, "unit": "°"}
